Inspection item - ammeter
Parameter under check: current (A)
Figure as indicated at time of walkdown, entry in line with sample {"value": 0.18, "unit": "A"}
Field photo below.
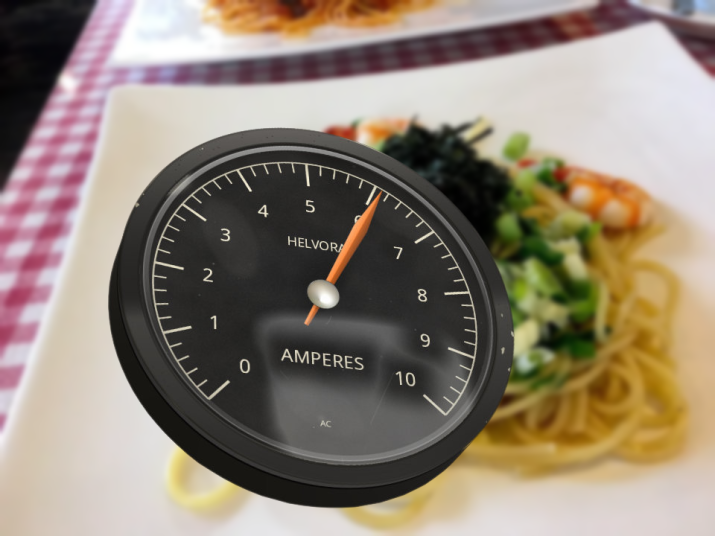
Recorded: {"value": 6.1, "unit": "A"}
